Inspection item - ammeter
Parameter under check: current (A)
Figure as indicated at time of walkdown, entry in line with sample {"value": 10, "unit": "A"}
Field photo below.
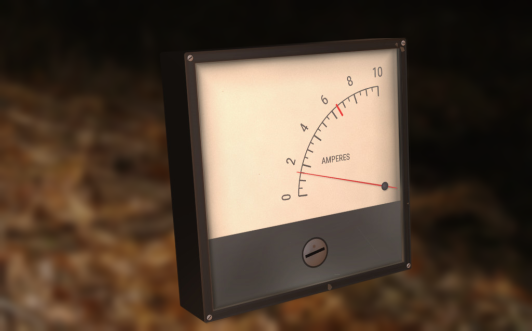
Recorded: {"value": 1.5, "unit": "A"}
